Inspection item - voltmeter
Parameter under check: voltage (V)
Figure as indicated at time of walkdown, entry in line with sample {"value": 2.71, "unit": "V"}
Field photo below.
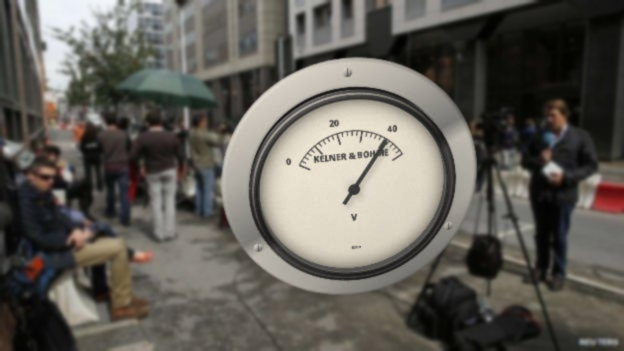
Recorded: {"value": 40, "unit": "V"}
